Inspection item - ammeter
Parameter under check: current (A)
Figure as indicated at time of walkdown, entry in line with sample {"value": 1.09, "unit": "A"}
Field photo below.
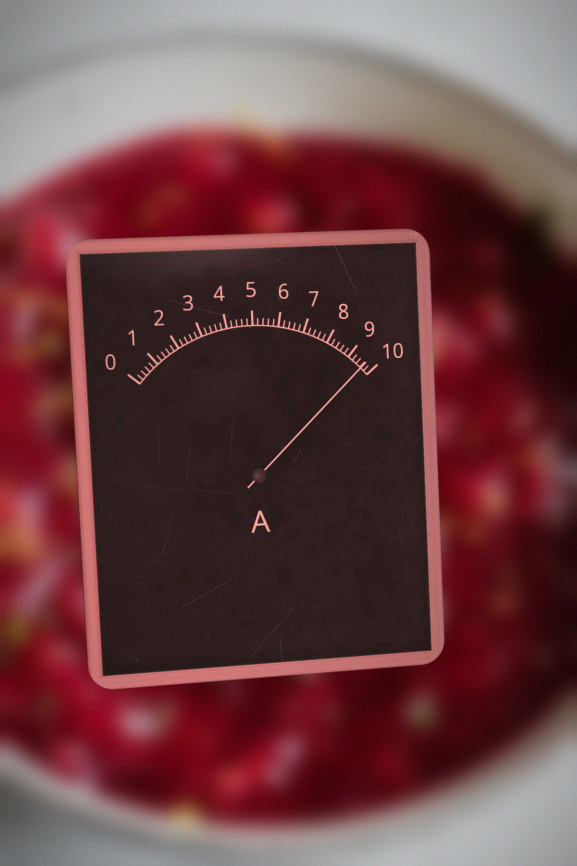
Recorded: {"value": 9.6, "unit": "A"}
